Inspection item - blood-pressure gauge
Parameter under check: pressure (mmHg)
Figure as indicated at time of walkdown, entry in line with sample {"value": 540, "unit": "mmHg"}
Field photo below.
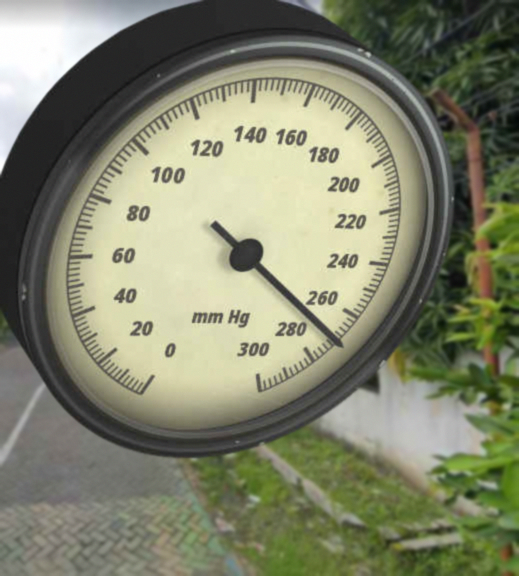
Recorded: {"value": 270, "unit": "mmHg"}
